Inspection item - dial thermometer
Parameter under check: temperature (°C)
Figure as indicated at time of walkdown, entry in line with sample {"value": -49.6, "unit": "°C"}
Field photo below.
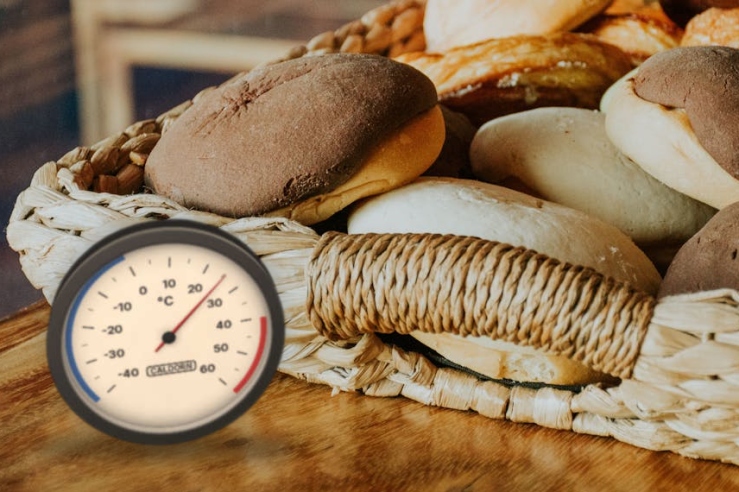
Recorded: {"value": 25, "unit": "°C"}
